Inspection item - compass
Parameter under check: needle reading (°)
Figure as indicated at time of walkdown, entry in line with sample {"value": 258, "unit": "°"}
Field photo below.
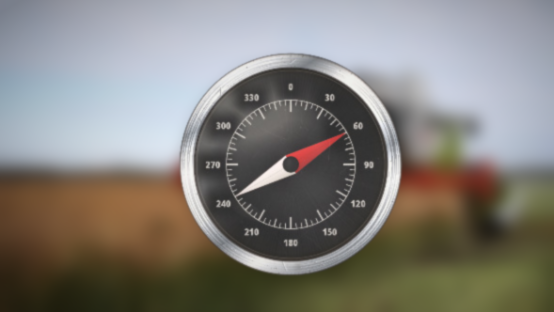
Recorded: {"value": 60, "unit": "°"}
